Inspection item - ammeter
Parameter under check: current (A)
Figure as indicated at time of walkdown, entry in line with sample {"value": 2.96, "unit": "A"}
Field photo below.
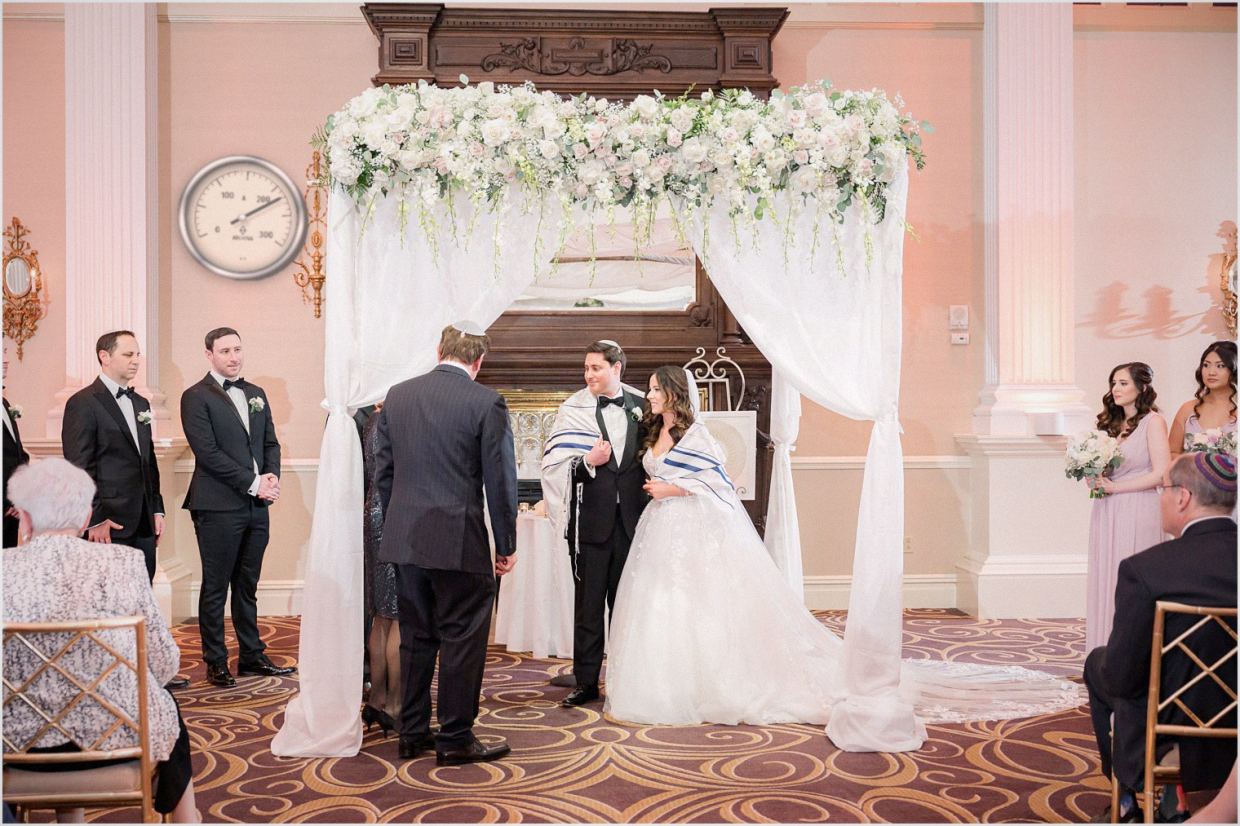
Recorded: {"value": 220, "unit": "A"}
